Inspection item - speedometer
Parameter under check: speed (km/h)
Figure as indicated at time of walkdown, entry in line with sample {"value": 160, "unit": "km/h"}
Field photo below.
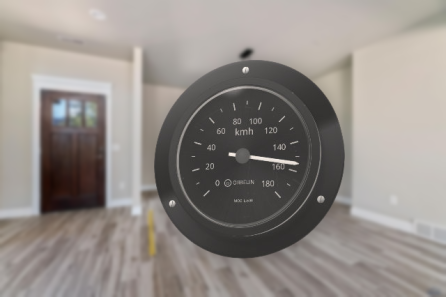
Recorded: {"value": 155, "unit": "km/h"}
